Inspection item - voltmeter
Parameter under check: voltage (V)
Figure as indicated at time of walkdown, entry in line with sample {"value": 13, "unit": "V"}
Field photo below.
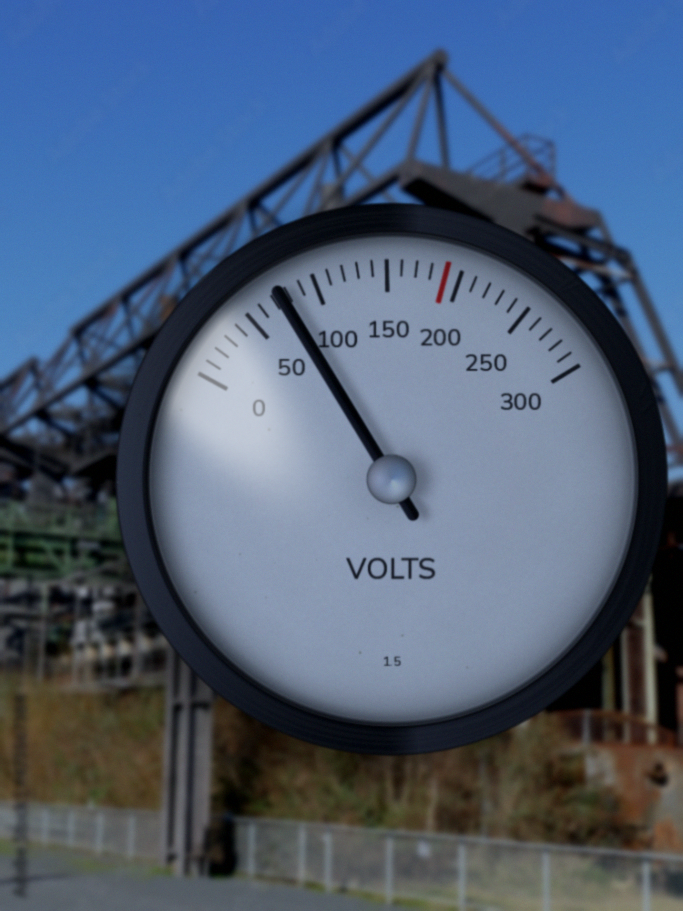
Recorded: {"value": 75, "unit": "V"}
